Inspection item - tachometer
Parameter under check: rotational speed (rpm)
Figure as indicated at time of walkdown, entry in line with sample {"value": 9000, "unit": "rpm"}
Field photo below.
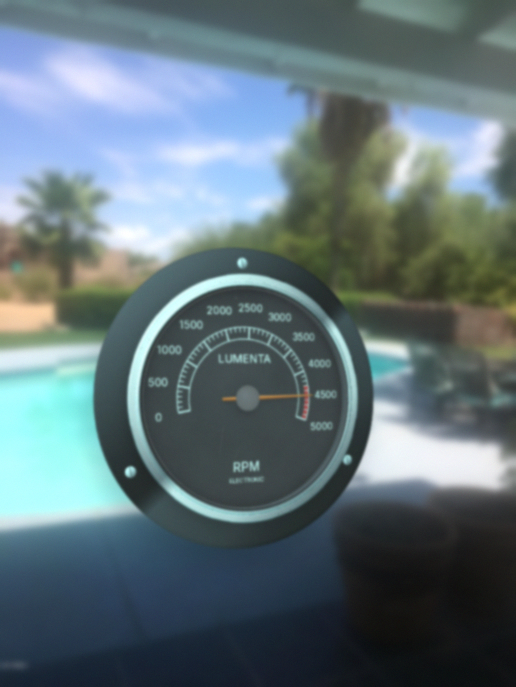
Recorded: {"value": 4500, "unit": "rpm"}
